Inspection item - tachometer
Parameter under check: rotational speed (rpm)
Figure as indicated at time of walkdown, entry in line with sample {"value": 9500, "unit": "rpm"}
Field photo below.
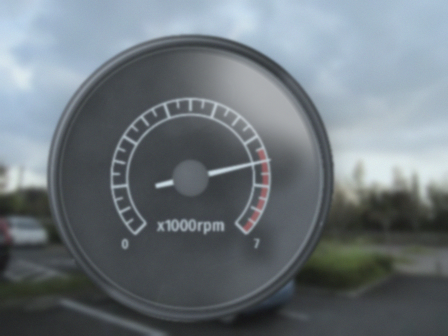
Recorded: {"value": 5500, "unit": "rpm"}
